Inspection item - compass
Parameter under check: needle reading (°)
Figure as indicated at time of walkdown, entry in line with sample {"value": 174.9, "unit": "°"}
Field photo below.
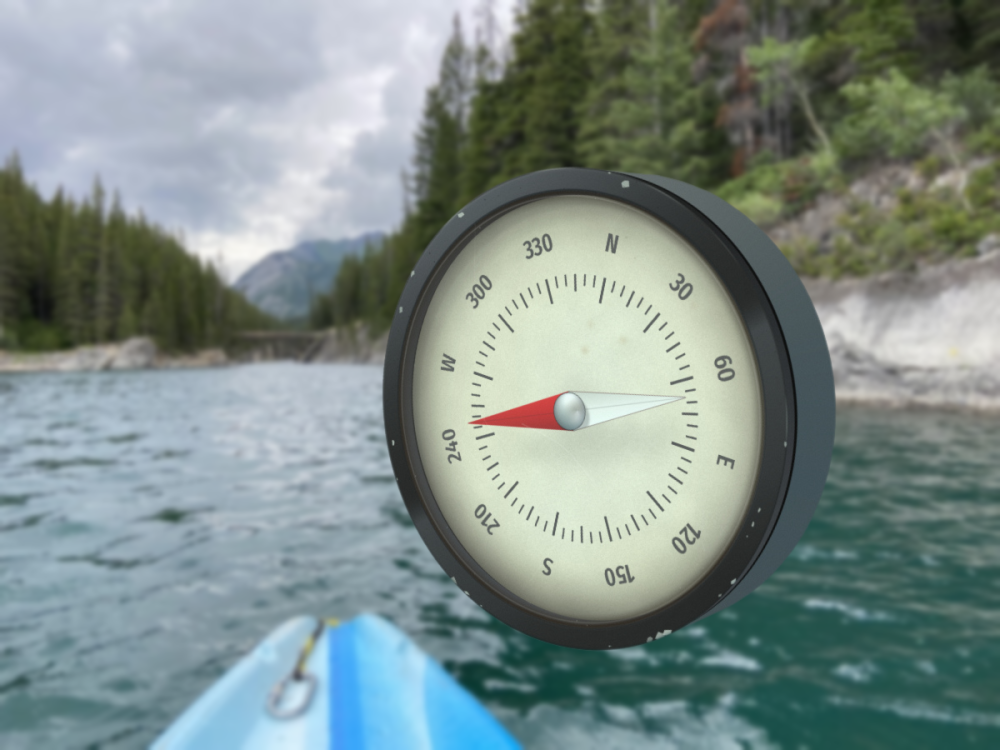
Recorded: {"value": 247.5, "unit": "°"}
